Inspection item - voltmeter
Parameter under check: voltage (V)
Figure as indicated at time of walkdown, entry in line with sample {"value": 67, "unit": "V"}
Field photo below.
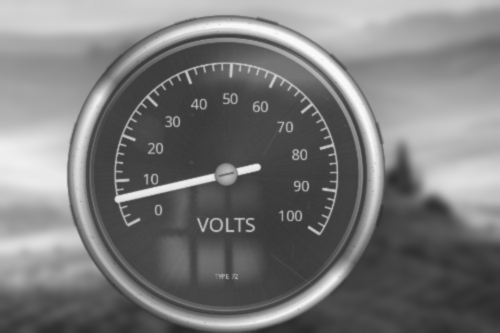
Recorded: {"value": 6, "unit": "V"}
